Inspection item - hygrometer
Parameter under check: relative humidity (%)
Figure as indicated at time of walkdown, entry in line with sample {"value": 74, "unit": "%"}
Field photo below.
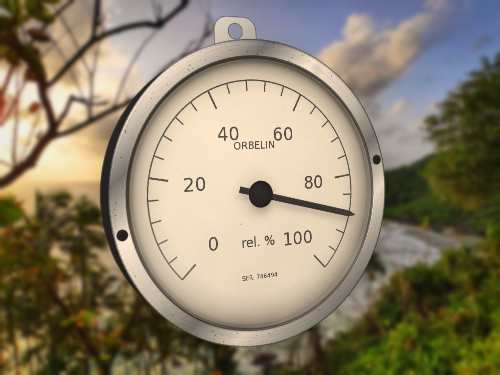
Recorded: {"value": 88, "unit": "%"}
